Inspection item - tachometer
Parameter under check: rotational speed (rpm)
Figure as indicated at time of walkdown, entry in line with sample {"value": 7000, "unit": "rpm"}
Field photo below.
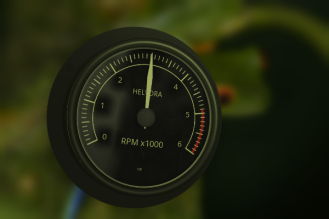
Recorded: {"value": 3000, "unit": "rpm"}
